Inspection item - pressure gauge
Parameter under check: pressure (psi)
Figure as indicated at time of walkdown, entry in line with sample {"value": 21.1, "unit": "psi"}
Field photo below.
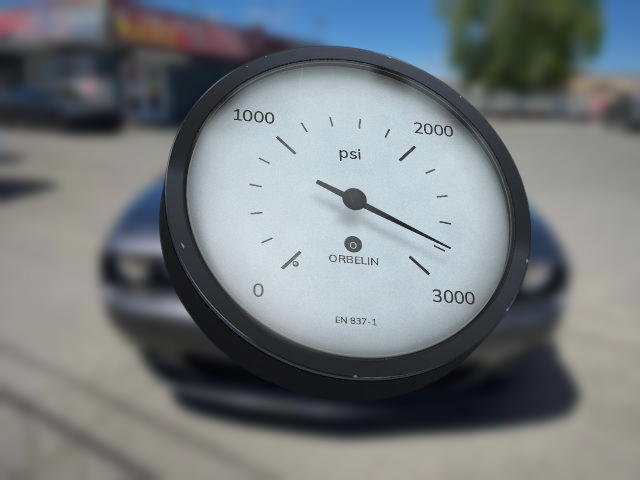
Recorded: {"value": 2800, "unit": "psi"}
